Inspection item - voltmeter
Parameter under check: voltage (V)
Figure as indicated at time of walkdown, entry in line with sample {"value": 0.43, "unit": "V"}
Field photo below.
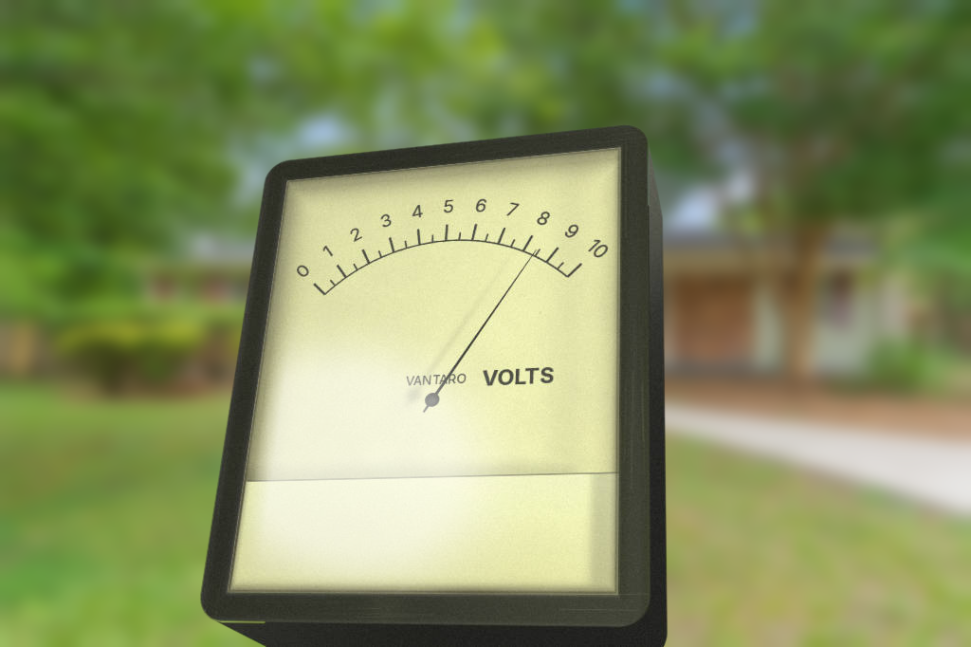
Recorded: {"value": 8.5, "unit": "V"}
